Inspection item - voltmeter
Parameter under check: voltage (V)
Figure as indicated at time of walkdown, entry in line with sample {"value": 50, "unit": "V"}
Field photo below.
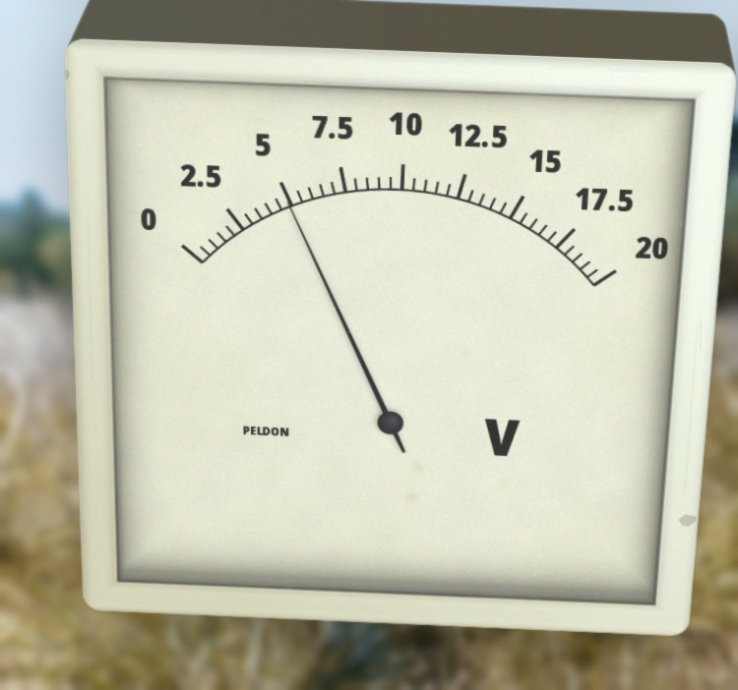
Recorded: {"value": 5, "unit": "V"}
